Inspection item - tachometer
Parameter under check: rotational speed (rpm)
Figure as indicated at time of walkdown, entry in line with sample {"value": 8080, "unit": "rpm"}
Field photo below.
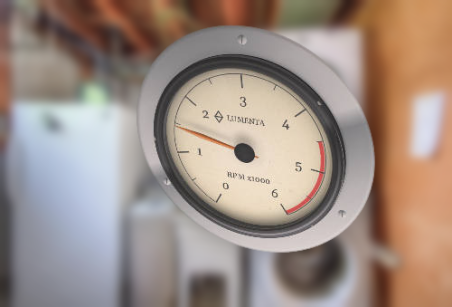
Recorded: {"value": 1500, "unit": "rpm"}
